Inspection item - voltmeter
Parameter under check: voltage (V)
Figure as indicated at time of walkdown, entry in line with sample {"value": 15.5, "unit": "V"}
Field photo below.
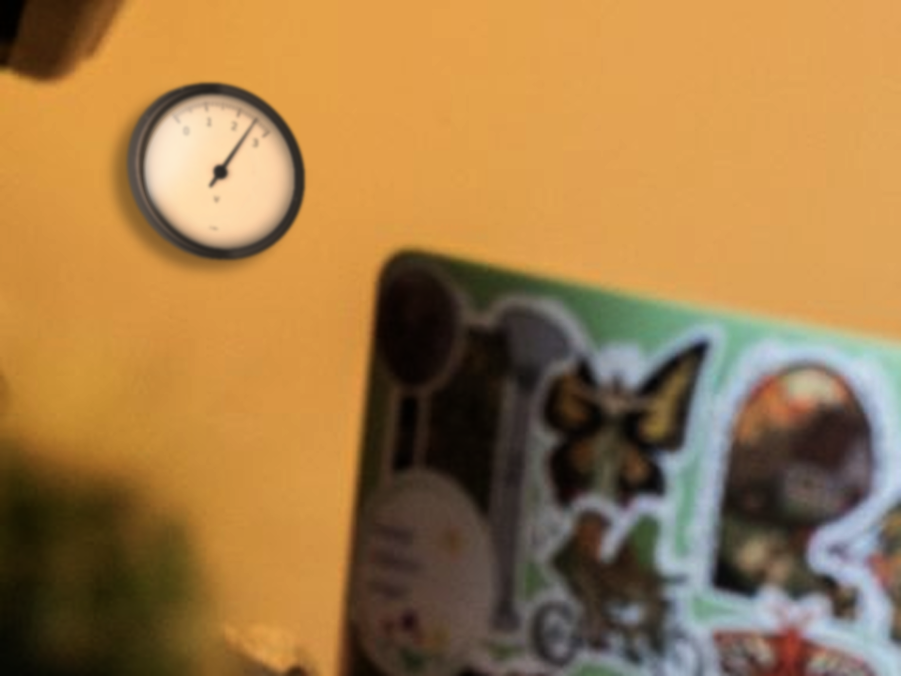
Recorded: {"value": 2.5, "unit": "V"}
